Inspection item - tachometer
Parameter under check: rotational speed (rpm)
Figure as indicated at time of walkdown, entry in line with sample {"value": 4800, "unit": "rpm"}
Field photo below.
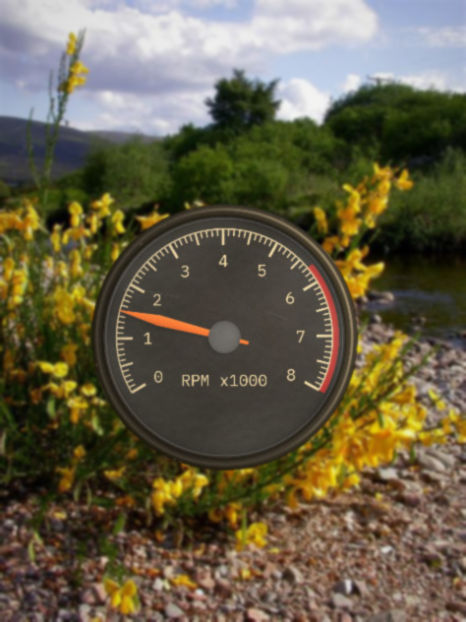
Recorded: {"value": 1500, "unit": "rpm"}
